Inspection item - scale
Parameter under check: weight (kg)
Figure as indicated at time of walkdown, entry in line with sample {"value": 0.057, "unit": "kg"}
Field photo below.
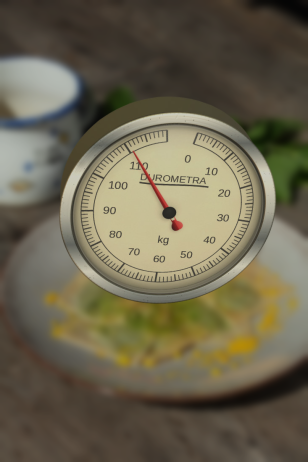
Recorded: {"value": 111, "unit": "kg"}
